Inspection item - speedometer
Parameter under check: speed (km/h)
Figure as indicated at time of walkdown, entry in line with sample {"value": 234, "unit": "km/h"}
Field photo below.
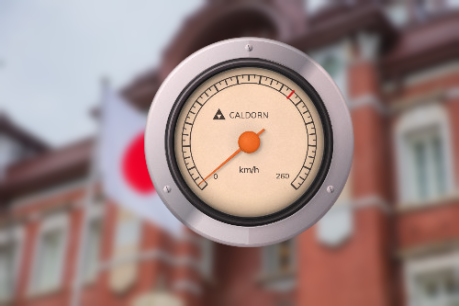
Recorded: {"value": 5, "unit": "km/h"}
